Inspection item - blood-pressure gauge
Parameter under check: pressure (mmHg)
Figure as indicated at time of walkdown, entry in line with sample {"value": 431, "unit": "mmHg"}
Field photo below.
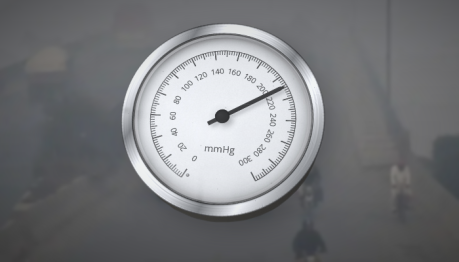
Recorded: {"value": 210, "unit": "mmHg"}
